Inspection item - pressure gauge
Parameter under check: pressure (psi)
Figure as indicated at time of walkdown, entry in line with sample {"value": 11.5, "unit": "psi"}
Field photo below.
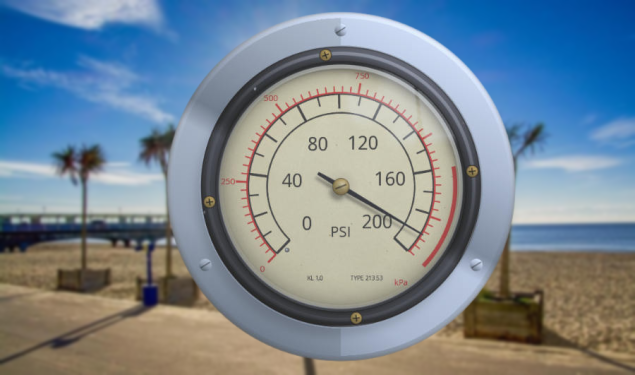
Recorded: {"value": 190, "unit": "psi"}
